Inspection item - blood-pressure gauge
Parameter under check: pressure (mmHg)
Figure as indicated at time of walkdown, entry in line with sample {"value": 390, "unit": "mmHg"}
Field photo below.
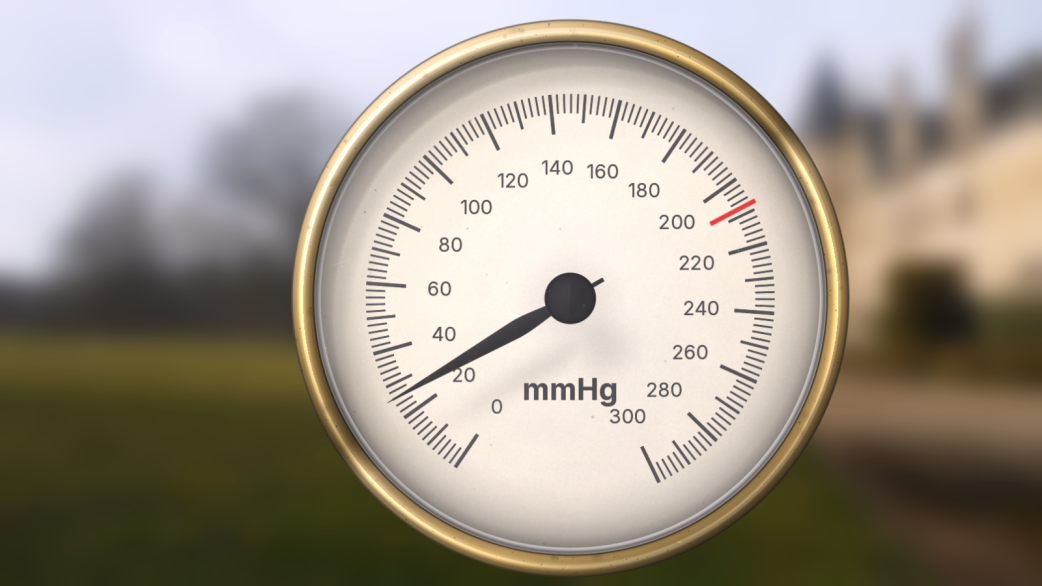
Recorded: {"value": 26, "unit": "mmHg"}
